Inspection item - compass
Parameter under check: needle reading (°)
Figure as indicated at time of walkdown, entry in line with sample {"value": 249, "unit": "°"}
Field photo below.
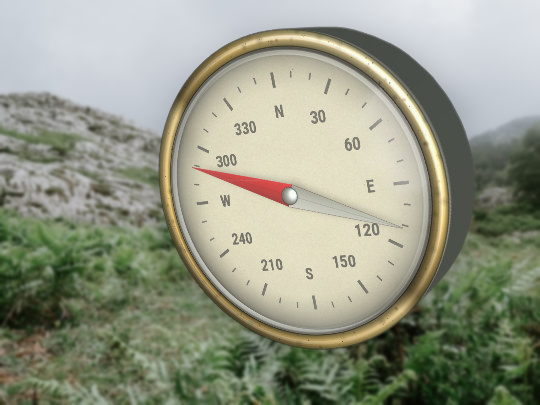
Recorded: {"value": 290, "unit": "°"}
